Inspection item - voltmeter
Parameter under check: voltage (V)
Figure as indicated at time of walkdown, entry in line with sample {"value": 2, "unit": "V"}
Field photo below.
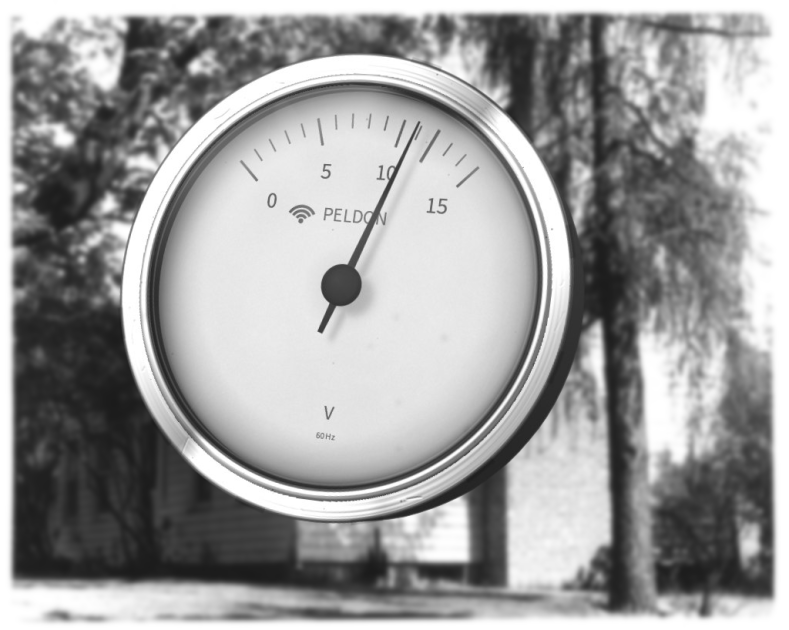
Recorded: {"value": 11, "unit": "V"}
